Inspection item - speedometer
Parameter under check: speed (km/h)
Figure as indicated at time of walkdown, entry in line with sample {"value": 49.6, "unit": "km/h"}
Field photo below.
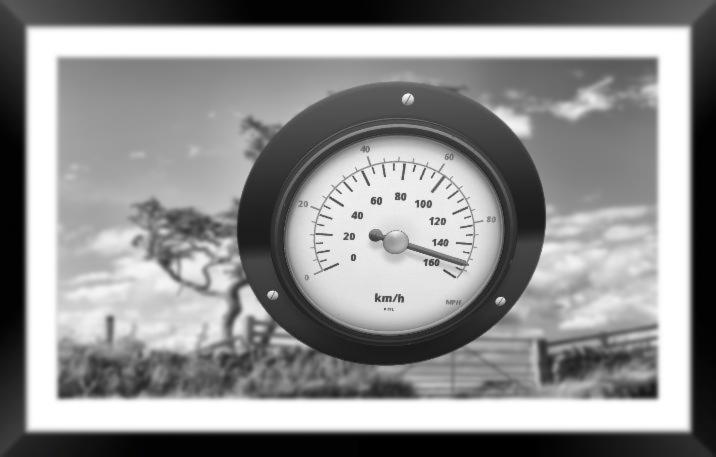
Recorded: {"value": 150, "unit": "km/h"}
